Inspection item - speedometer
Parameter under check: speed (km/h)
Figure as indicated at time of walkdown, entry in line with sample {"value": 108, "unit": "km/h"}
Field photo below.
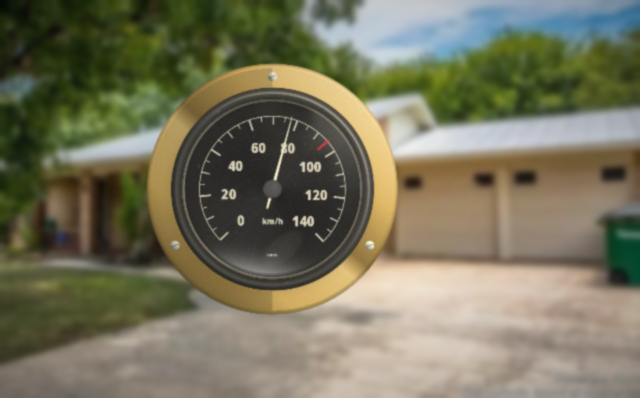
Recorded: {"value": 77.5, "unit": "km/h"}
